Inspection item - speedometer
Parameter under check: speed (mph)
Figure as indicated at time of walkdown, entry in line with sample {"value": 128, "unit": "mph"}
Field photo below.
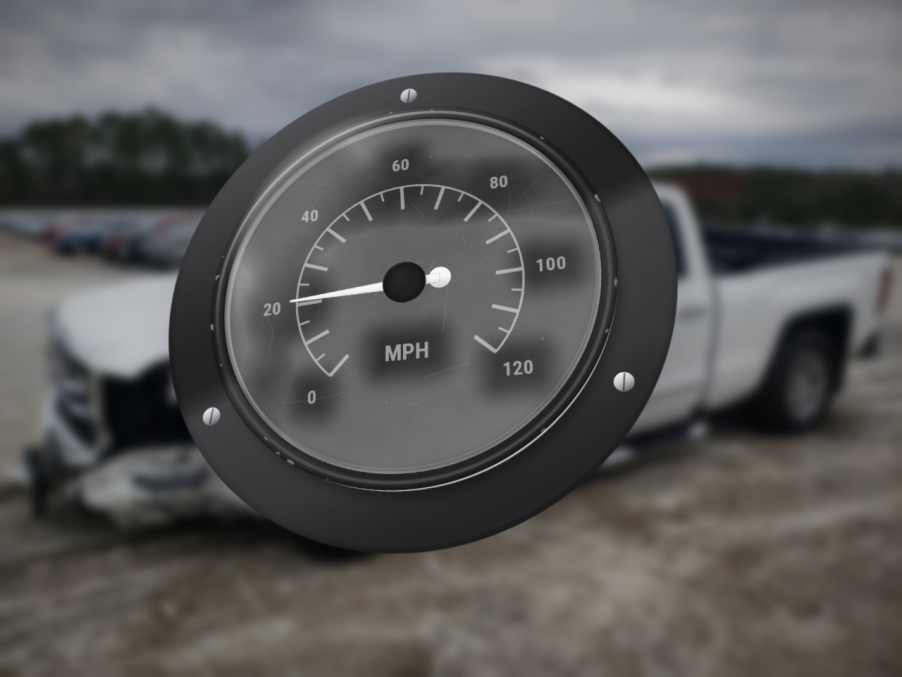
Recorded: {"value": 20, "unit": "mph"}
